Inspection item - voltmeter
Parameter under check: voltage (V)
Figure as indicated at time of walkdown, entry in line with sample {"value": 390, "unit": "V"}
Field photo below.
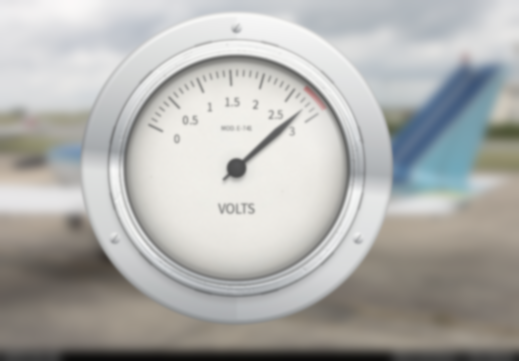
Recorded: {"value": 2.8, "unit": "V"}
